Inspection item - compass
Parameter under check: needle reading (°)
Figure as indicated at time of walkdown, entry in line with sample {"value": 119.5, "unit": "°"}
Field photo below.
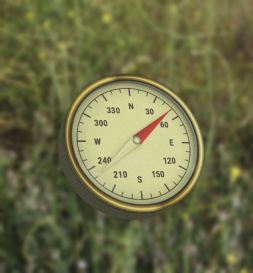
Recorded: {"value": 50, "unit": "°"}
